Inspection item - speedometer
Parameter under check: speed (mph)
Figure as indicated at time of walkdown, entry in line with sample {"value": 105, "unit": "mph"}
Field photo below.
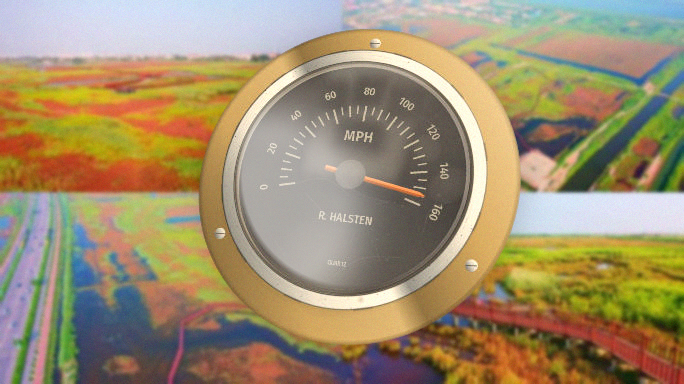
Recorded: {"value": 155, "unit": "mph"}
